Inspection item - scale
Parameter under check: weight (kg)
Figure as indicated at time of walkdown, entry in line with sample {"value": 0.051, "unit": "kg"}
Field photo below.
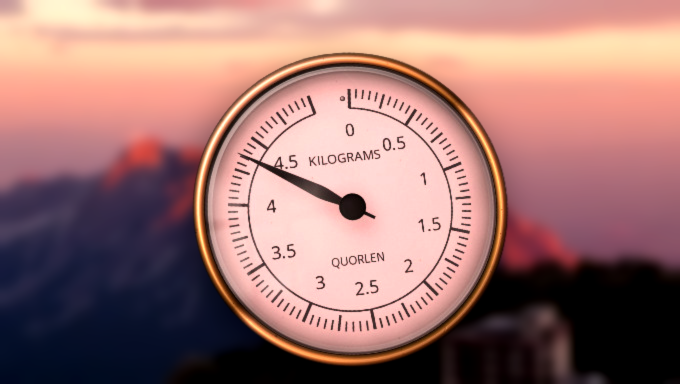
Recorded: {"value": 4.35, "unit": "kg"}
